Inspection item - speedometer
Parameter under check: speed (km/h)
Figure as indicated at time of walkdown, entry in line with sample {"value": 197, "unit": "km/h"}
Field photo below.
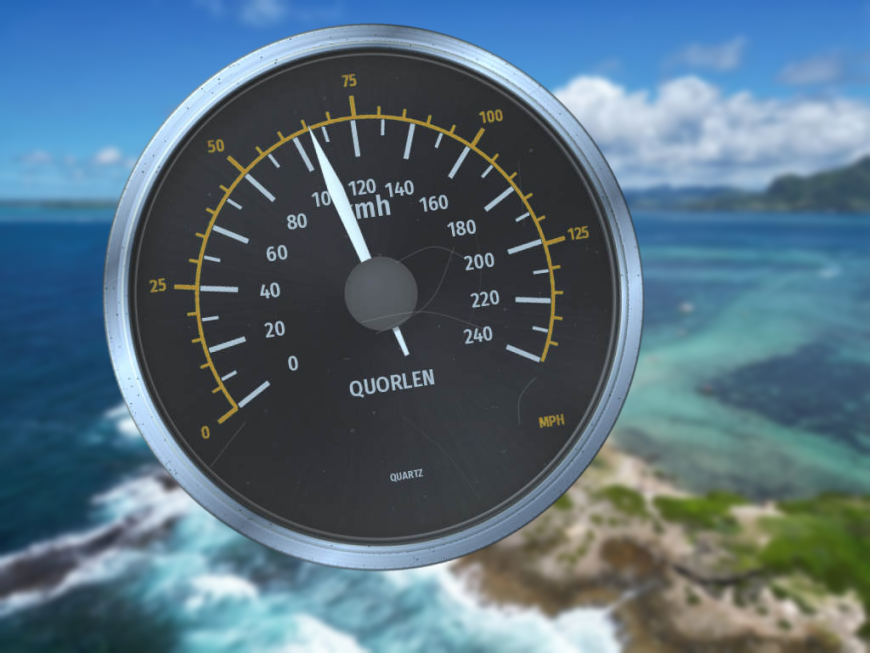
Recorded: {"value": 105, "unit": "km/h"}
